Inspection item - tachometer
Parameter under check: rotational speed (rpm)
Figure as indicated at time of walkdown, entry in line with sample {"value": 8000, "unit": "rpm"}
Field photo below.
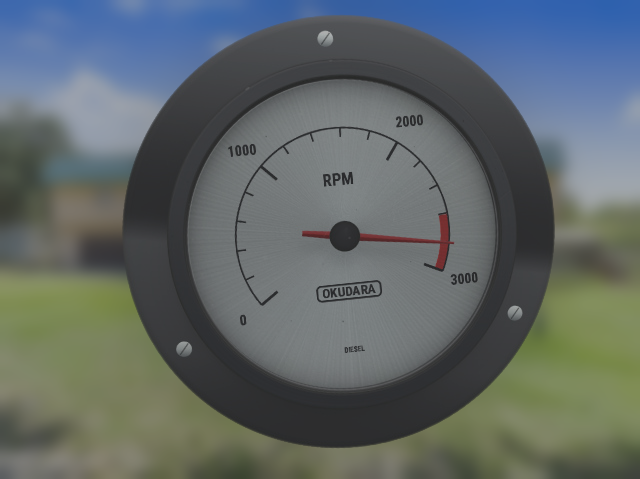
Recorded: {"value": 2800, "unit": "rpm"}
